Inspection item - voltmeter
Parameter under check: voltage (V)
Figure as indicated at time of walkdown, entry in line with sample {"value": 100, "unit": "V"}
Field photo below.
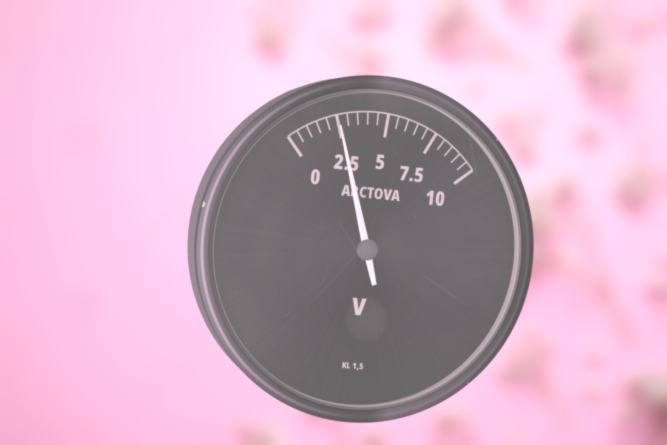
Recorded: {"value": 2.5, "unit": "V"}
